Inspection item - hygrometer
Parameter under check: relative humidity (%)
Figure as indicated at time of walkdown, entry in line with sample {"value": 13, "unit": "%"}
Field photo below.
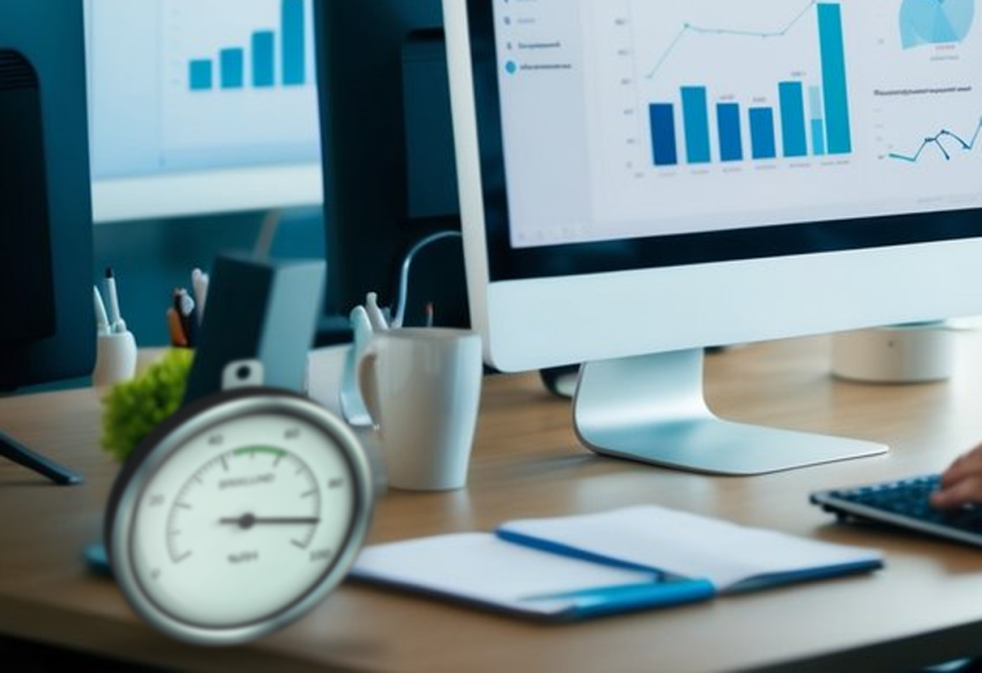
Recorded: {"value": 90, "unit": "%"}
